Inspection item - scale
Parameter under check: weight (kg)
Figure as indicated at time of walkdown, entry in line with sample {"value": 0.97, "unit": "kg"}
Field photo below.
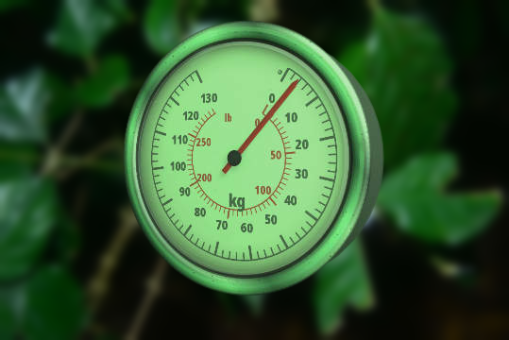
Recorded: {"value": 4, "unit": "kg"}
